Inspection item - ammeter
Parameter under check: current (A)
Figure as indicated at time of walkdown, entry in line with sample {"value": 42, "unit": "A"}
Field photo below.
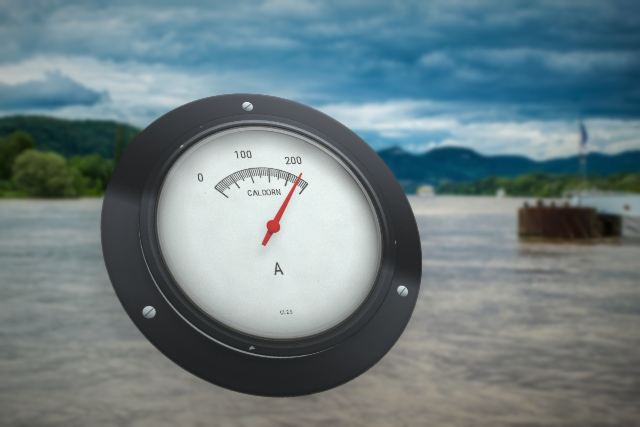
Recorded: {"value": 225, "unit": "A"}
